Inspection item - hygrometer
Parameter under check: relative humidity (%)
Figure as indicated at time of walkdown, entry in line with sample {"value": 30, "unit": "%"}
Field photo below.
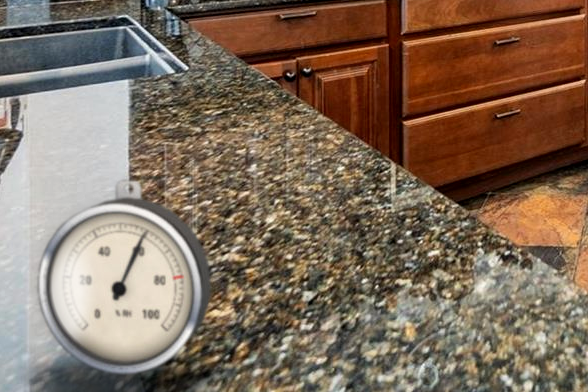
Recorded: {"value": 60, "unit": "%"}
